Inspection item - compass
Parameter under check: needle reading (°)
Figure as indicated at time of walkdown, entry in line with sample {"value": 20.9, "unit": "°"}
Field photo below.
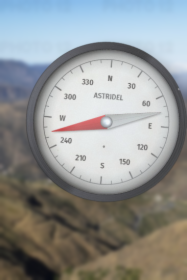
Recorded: {"value": 255, "unit": "°"}
